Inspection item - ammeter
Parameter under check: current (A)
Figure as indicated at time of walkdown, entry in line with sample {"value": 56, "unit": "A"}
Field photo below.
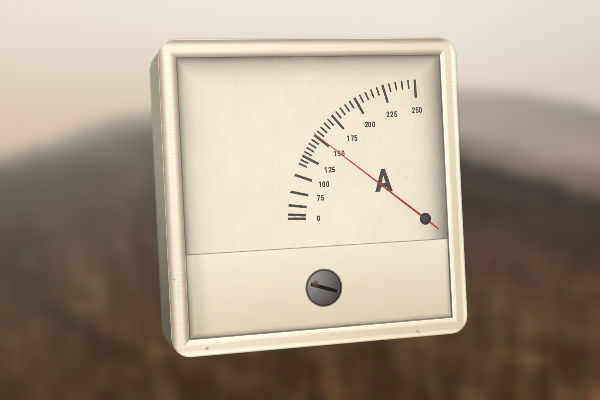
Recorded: {"value": 150, "unit": "A"}
